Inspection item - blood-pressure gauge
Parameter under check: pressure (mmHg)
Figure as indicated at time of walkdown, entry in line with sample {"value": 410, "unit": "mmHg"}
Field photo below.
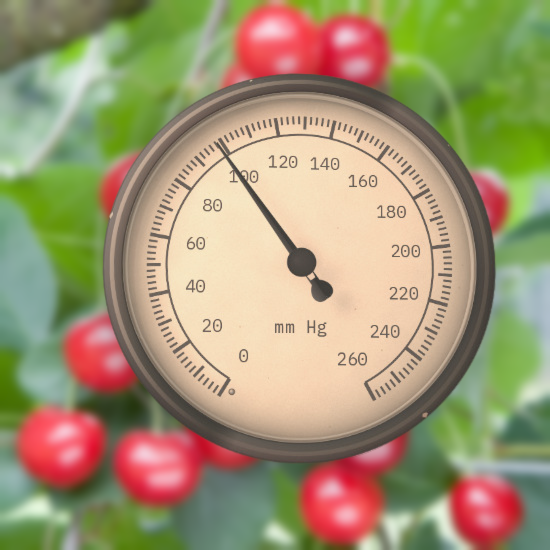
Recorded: {"value": 98, "unit": "mmHg"}
